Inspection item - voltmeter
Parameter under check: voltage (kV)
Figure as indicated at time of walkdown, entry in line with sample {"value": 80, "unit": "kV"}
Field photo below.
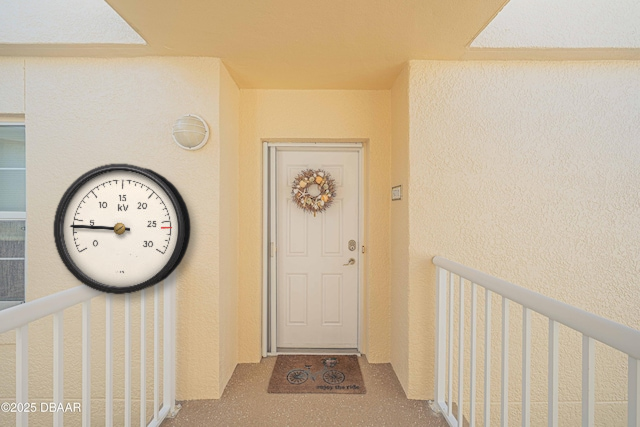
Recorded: {"value": 4, "unit": "kV"}
